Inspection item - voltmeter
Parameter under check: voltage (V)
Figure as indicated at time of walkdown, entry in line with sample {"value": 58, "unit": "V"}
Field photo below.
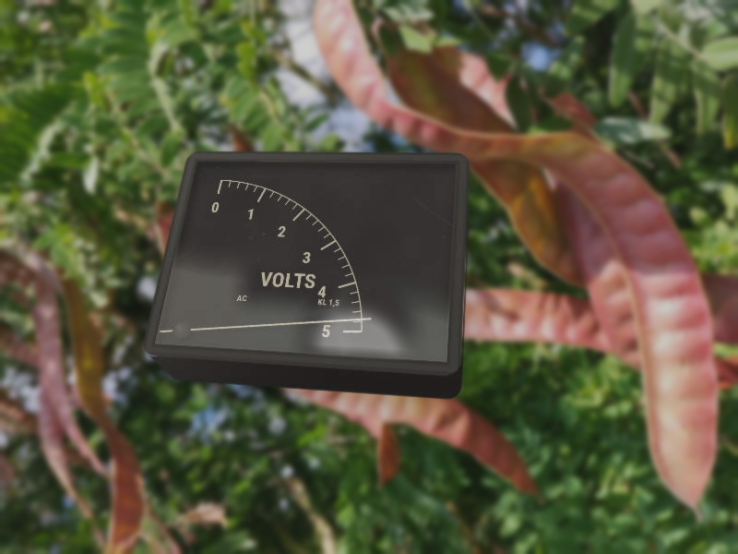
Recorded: {"value": 4.8, "unit": "V"}
